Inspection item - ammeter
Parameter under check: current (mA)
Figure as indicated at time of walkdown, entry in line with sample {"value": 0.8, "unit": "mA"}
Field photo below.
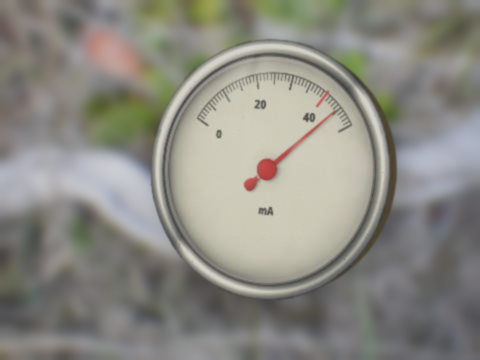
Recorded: {"value": 45, "unit": "mA"}
